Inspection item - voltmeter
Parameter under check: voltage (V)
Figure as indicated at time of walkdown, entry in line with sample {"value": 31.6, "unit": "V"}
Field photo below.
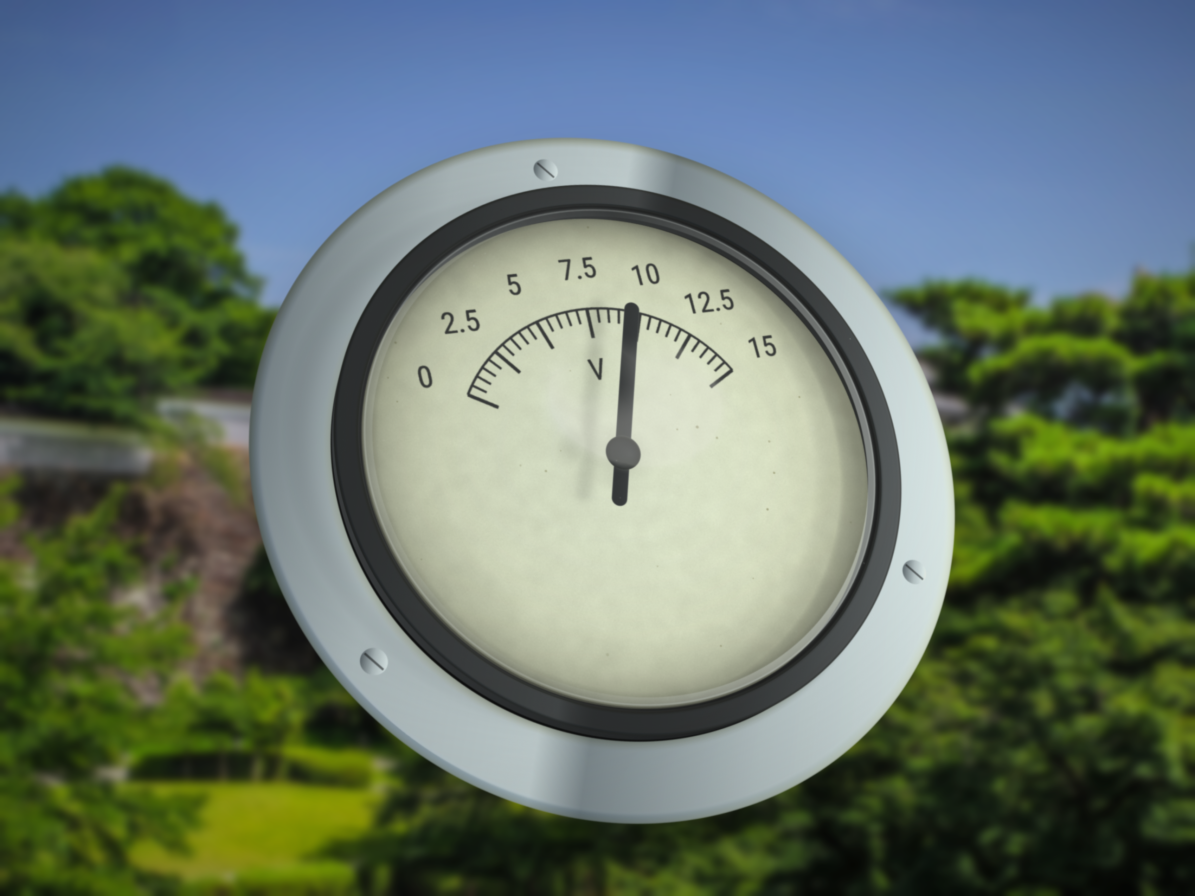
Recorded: {"value": 9.5, "unit": "V"}
